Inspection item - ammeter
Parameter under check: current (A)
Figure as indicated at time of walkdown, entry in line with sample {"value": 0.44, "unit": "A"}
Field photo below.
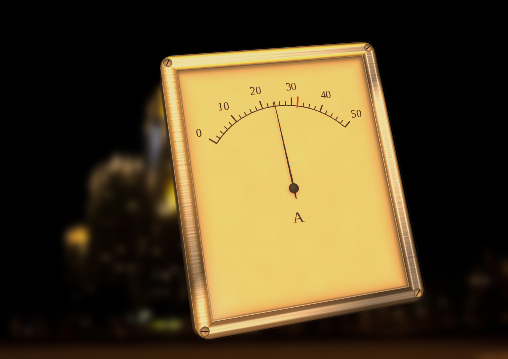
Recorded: {"value": 24, "unit": "A"}
